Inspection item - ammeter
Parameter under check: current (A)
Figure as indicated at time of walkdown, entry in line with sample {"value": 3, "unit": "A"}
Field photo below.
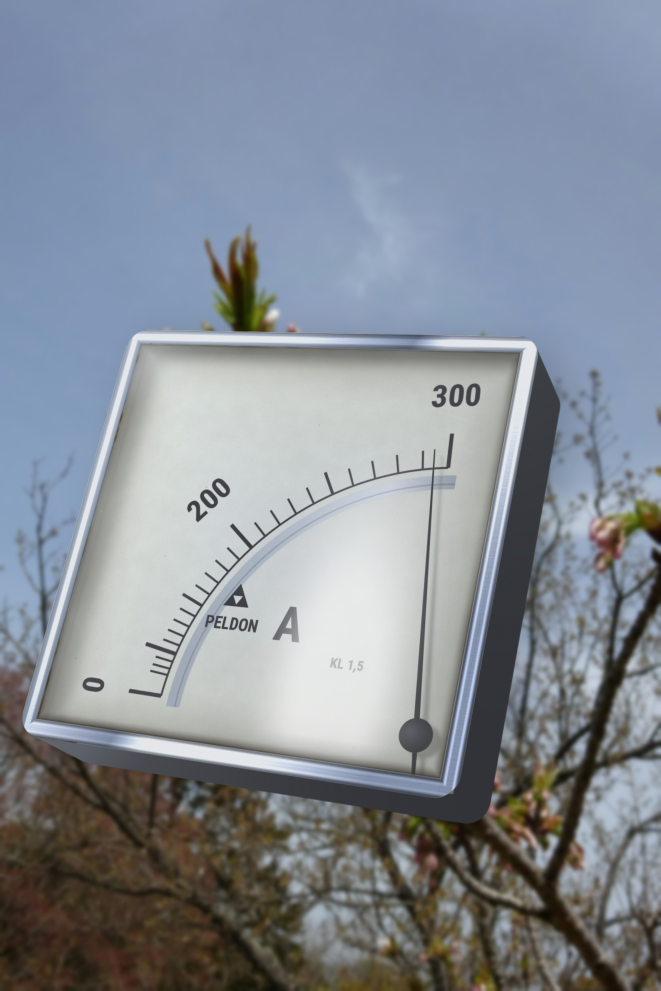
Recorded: {"value": 295, "unit": "A"}
